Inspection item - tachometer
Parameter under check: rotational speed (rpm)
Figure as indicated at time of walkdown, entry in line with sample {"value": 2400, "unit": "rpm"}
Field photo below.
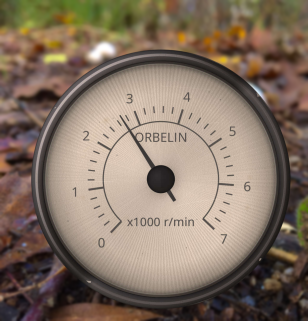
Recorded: {"value": 2700, "unit": "rpm"}
